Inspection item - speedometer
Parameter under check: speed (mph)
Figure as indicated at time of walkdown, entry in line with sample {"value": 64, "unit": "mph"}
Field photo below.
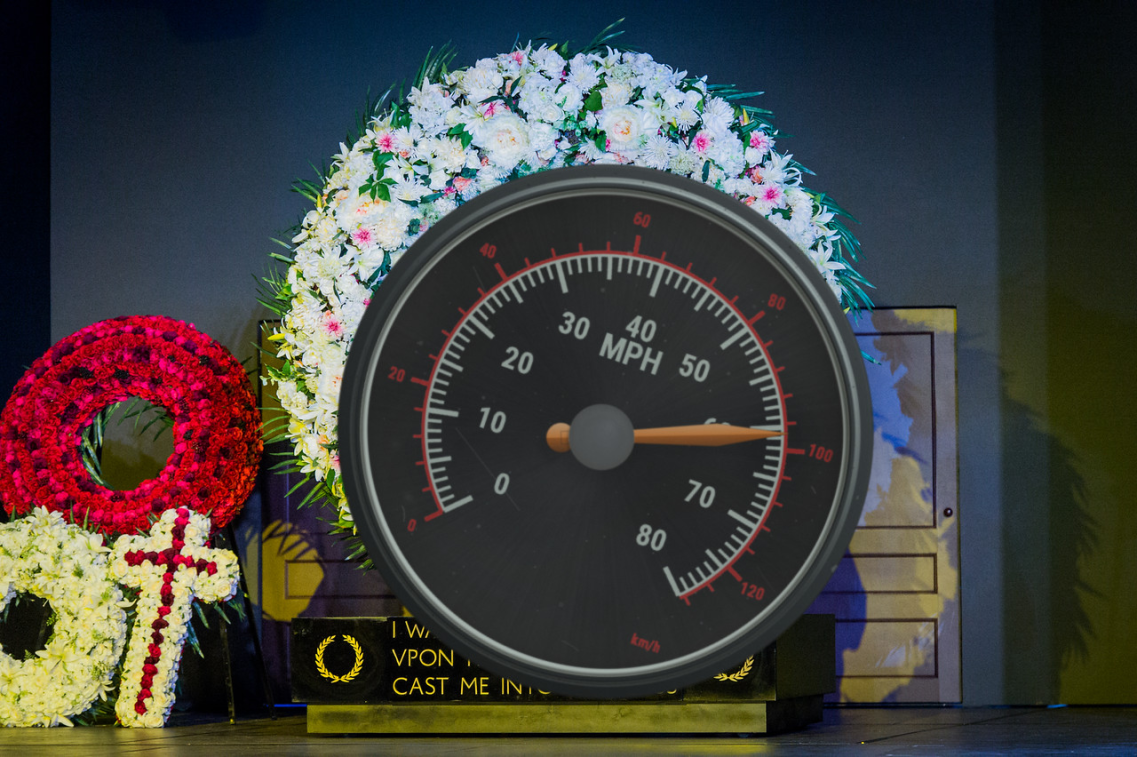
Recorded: {"value": 60.5, "unit": "mph"}
